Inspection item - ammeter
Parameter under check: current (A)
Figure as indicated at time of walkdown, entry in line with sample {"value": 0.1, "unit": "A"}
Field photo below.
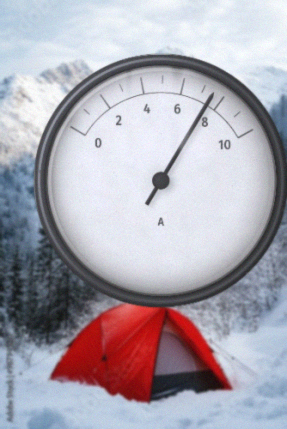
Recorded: {"value": 7.5, "unit": "A"}
